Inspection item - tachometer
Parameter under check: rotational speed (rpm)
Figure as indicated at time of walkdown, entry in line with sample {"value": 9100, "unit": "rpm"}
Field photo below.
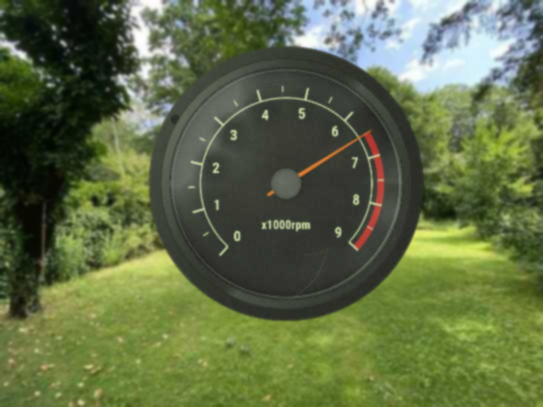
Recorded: {"value": 6500, "unit": "rpm"}
